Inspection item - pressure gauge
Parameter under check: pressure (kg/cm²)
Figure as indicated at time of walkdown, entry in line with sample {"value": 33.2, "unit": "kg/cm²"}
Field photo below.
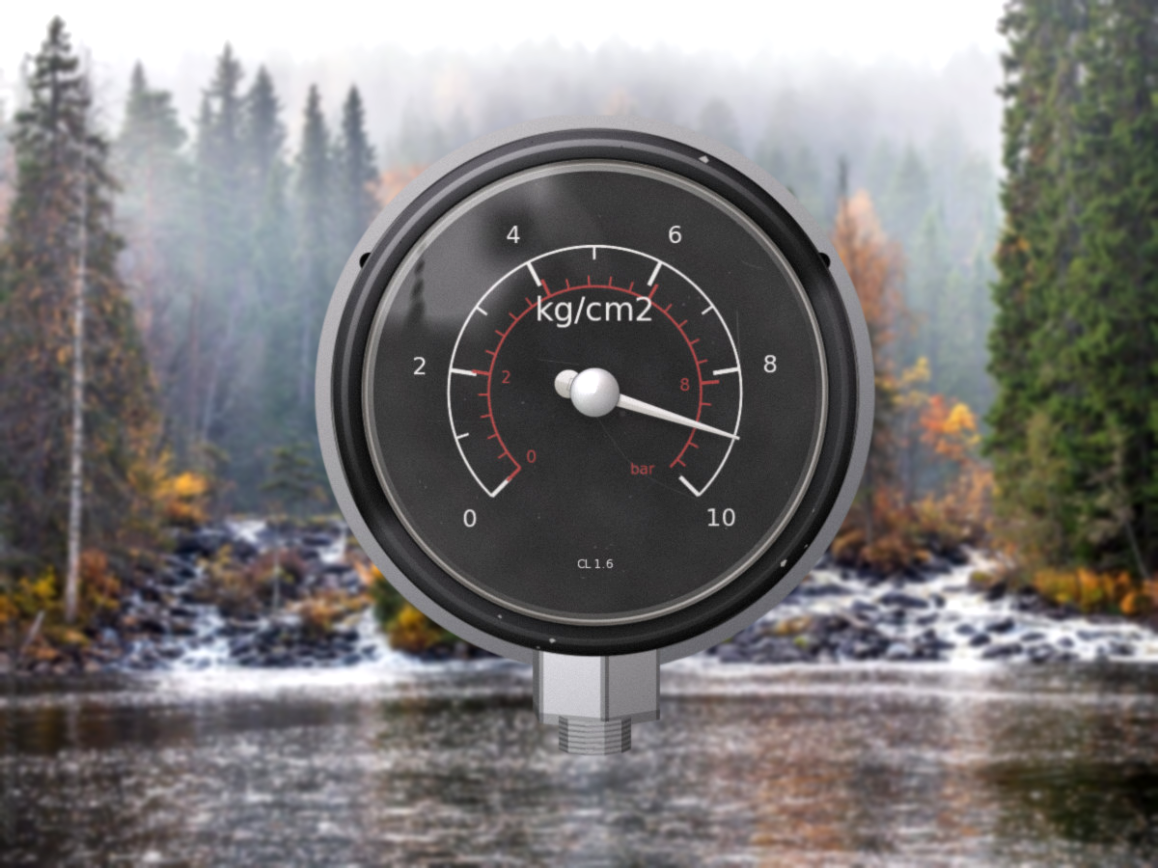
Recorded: {"value": 9, "unit": "kg/cm²"}
